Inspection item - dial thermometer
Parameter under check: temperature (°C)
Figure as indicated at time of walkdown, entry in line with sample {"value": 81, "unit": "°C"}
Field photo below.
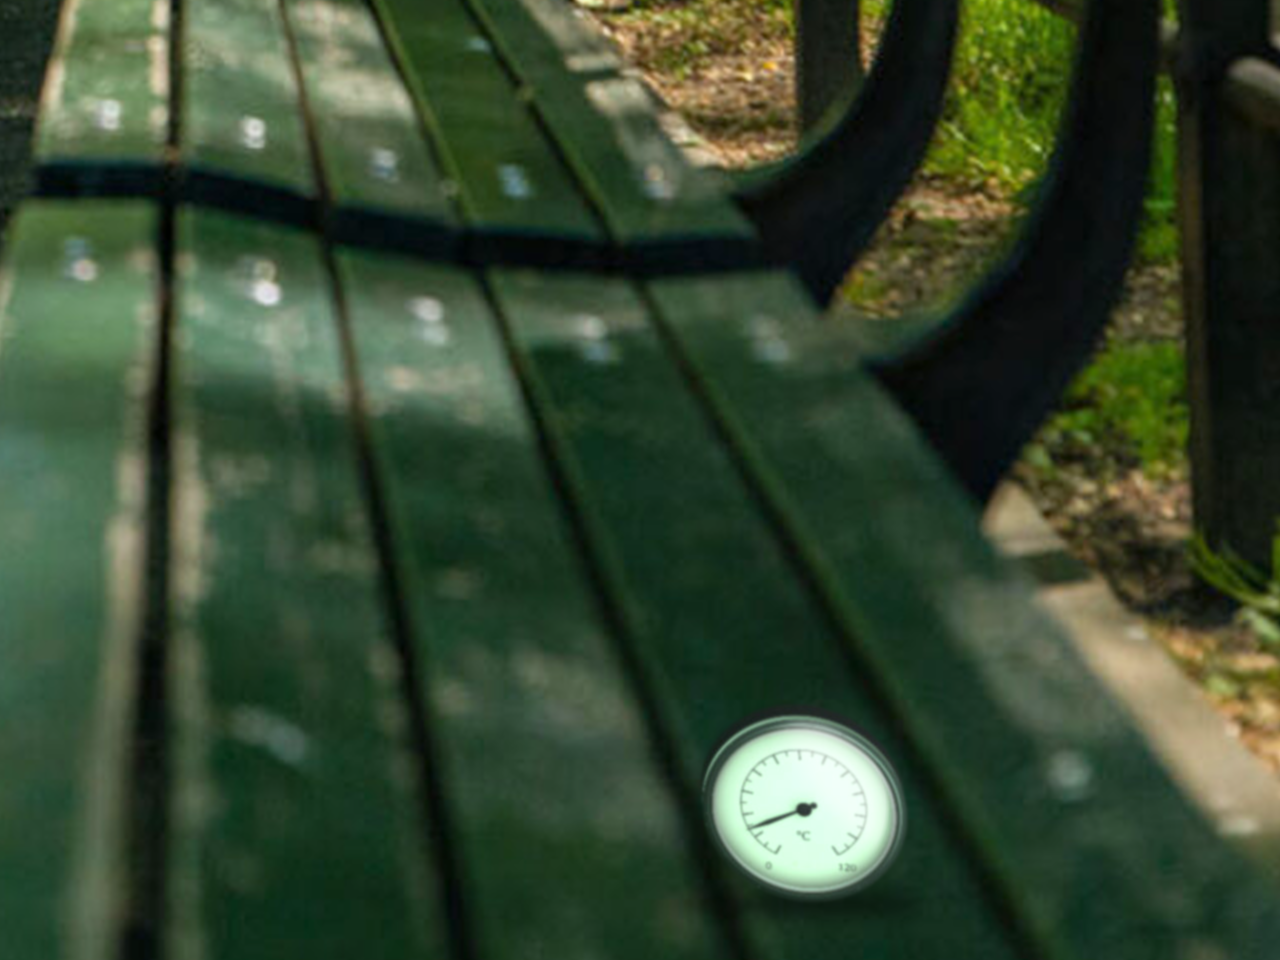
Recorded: {"value": 15, "unit": "°C"}
